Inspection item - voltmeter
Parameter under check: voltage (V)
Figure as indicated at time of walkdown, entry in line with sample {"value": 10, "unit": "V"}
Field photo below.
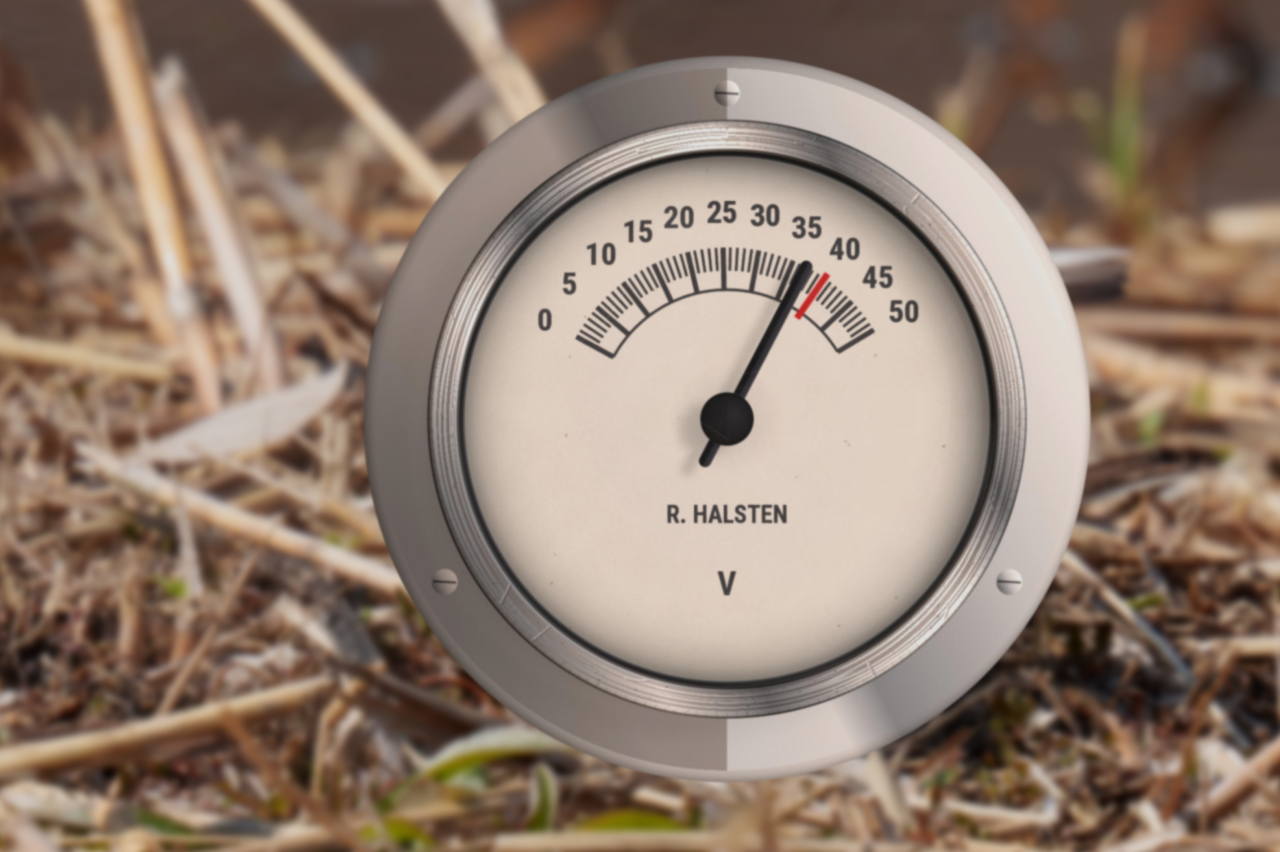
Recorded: {"value": 37, "unit": "V"}
